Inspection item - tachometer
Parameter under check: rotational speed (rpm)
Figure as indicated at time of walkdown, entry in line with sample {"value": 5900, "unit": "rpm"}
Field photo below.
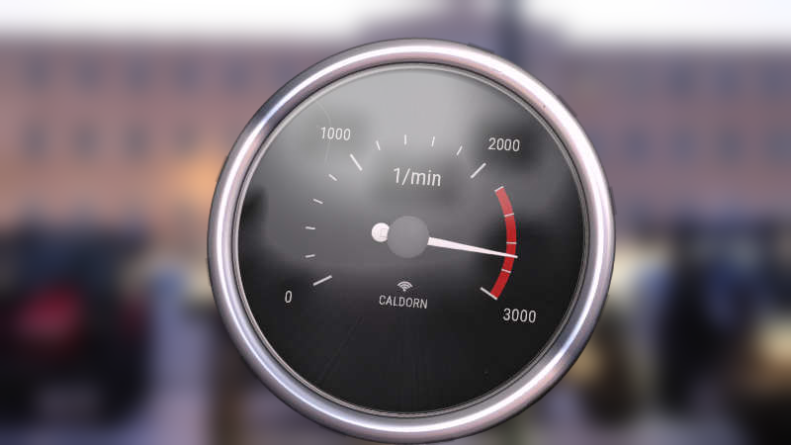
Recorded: {"value": 2700, "unit": "rpm"}
